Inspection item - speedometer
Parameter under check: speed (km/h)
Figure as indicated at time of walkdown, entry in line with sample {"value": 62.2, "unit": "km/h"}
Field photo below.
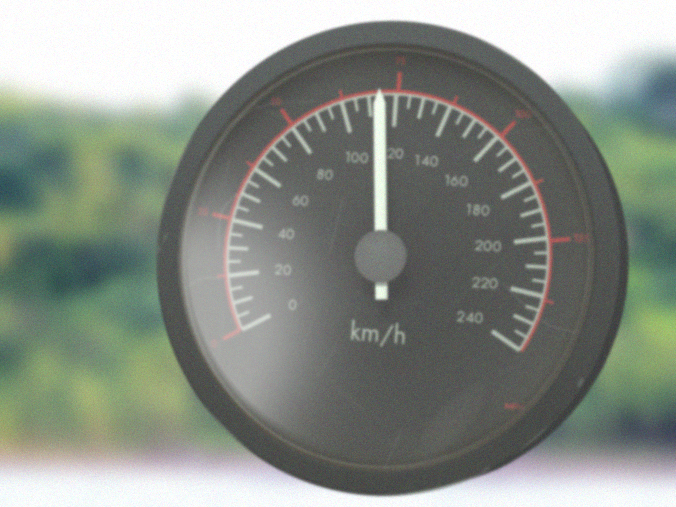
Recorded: {"value": 115, "unit": "km/h"}
